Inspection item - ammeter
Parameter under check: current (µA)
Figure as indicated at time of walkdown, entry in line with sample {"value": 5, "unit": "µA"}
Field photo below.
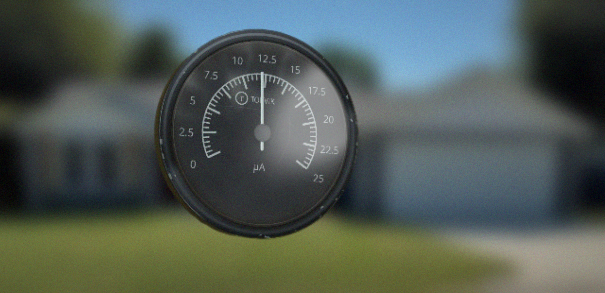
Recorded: {"value": 12, "unit": "µA"}
